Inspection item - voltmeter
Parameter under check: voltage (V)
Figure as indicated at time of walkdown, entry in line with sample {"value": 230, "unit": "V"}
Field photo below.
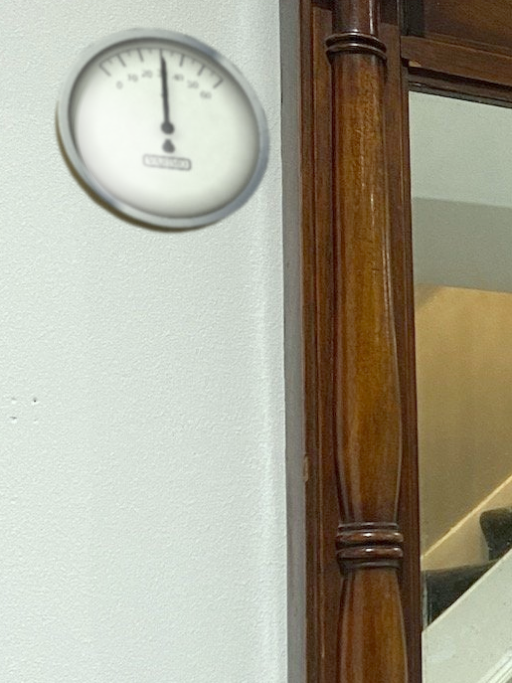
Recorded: {"value": 30, "unit": "V"}
